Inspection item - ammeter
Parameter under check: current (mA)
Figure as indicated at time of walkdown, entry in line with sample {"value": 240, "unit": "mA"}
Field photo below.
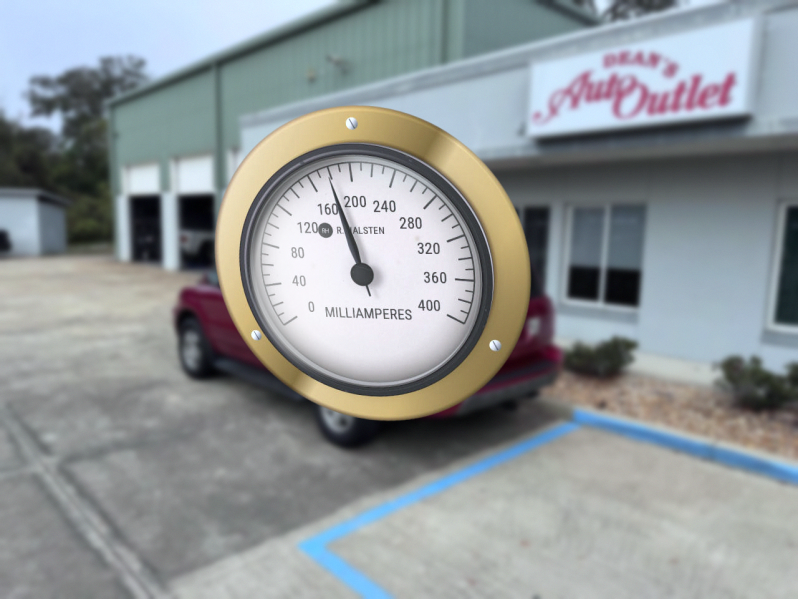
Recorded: {"value": 180, "unit": "mA"}
